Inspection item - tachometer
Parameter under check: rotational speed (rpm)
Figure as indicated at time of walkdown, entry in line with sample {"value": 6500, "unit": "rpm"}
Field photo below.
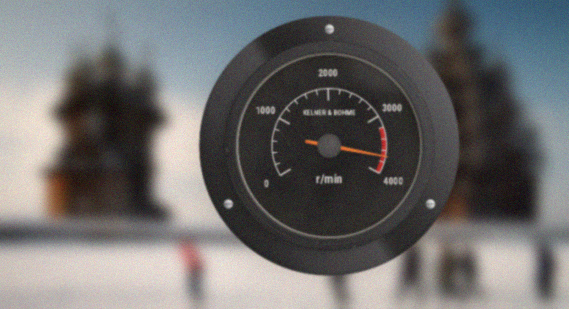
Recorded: {"value": 3700, "unit": "rpm"}
